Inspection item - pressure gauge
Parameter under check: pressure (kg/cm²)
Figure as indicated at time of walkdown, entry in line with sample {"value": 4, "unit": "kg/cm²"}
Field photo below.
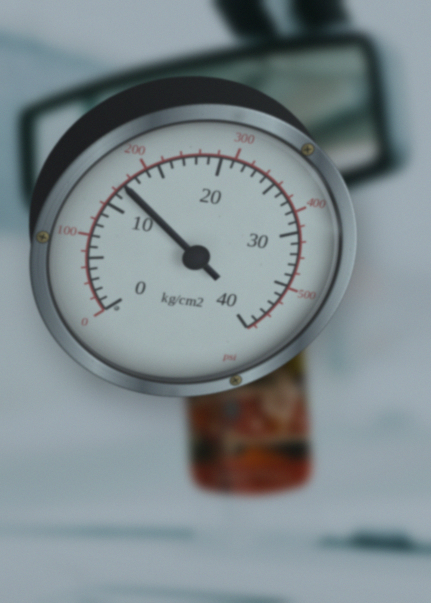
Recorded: {"value": 12, "unit": "kg/cm²"}
